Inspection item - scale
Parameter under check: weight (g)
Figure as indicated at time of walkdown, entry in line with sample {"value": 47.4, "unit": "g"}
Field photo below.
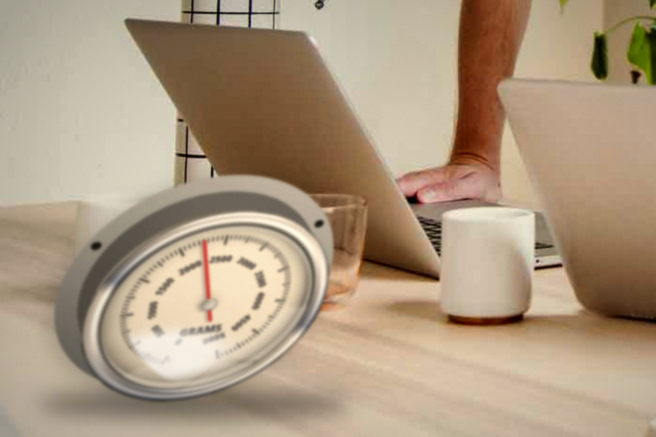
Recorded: {"value": 2250, "unit": "g"}
